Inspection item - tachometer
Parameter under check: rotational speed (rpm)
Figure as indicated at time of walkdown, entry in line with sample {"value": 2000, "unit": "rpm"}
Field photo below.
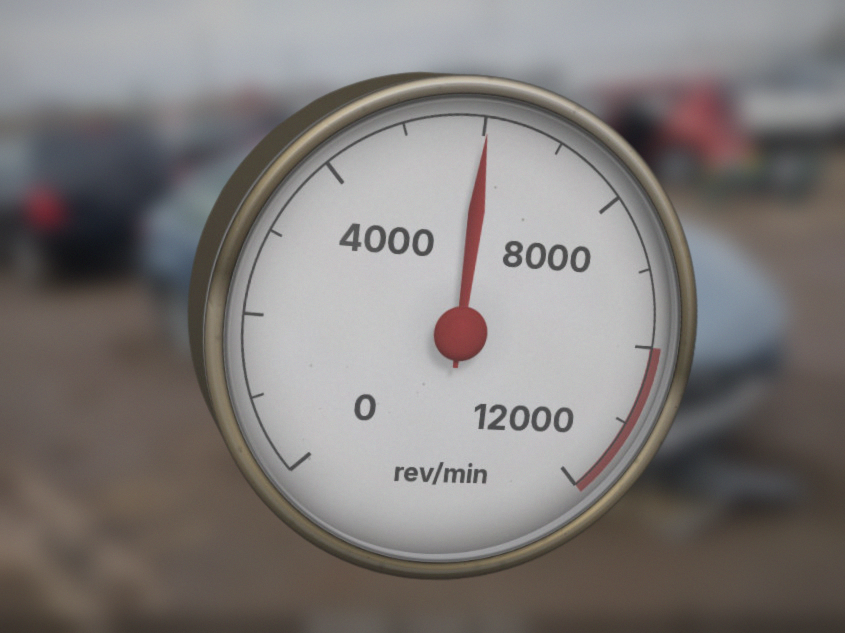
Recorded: {"value": 6000, "unit": "rpm"}
